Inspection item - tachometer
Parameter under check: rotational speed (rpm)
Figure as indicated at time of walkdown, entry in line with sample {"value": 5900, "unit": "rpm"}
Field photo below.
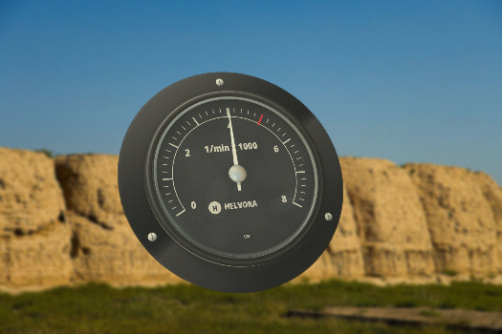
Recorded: {"value": 4000, "unit": "rpm"}
